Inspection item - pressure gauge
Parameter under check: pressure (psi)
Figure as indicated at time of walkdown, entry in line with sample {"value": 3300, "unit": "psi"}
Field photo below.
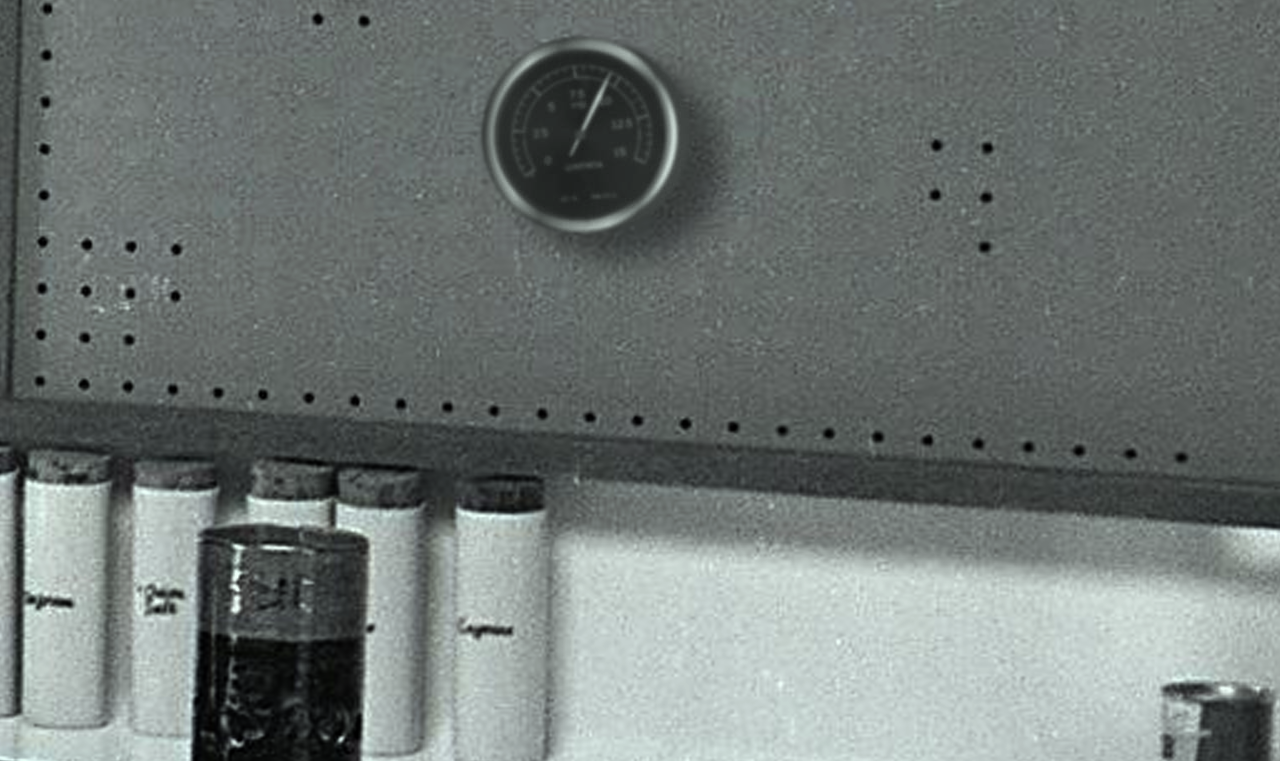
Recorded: {"value": 9.5, "unit": "psi"}
